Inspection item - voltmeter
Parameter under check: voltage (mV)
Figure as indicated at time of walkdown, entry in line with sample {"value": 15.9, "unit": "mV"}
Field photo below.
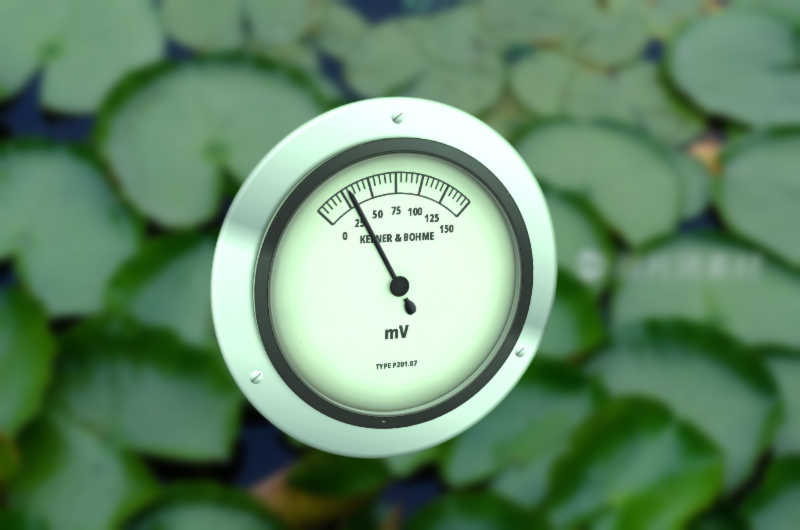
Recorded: {"value": 30, "unit": "mV"}
